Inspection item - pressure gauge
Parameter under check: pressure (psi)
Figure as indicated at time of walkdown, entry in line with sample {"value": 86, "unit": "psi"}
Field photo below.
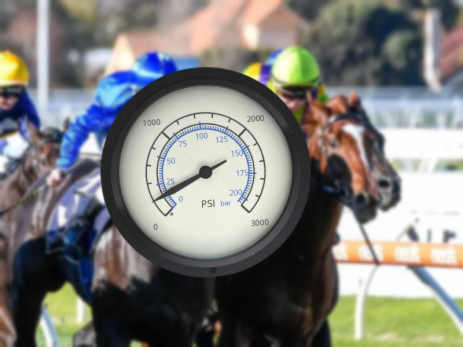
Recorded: {"value": 200, "unit": "psi"}
